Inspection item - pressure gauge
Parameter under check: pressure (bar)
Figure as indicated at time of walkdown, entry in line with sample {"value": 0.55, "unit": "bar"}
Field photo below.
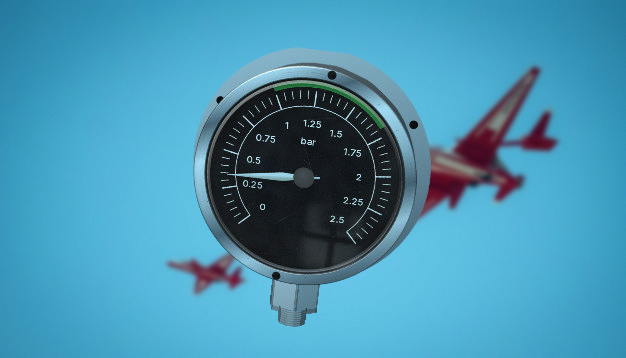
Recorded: {"value": 0.35, "unit": "bar"}
